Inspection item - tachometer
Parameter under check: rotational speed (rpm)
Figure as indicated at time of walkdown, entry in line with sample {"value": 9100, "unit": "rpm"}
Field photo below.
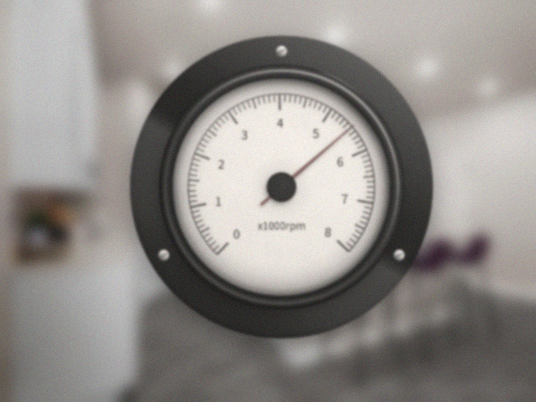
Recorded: {"value": 5500, "unit": "rpm"}
